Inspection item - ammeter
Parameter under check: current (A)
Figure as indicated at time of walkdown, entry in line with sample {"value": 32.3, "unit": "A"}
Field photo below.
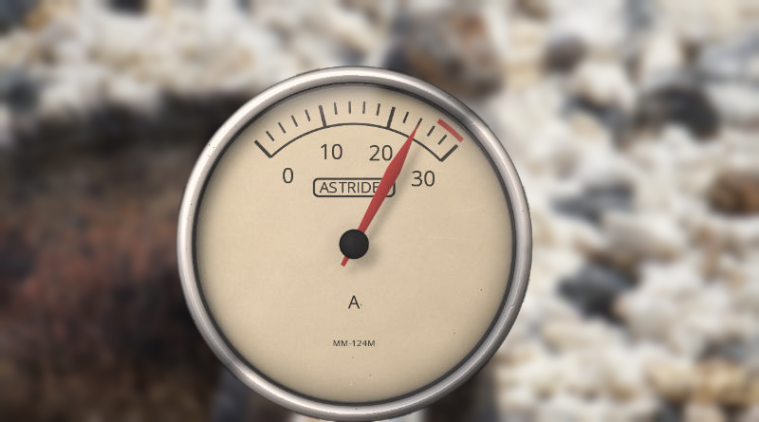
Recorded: {"value": 24, "unit": "A"}
